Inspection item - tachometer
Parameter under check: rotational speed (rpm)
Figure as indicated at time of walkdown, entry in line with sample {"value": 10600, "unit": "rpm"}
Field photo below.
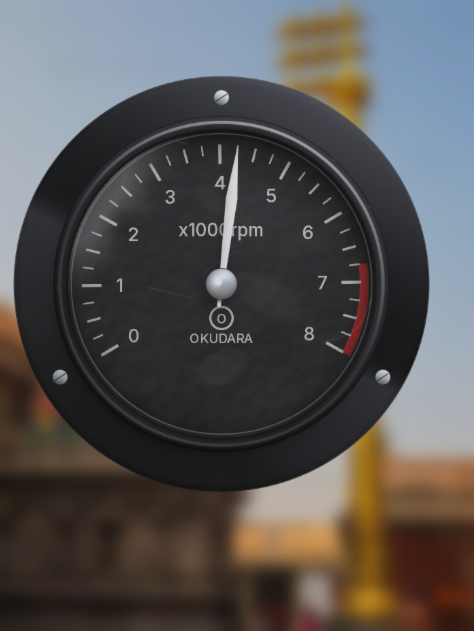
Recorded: {"value": 4250, "unit": "rpm"}
